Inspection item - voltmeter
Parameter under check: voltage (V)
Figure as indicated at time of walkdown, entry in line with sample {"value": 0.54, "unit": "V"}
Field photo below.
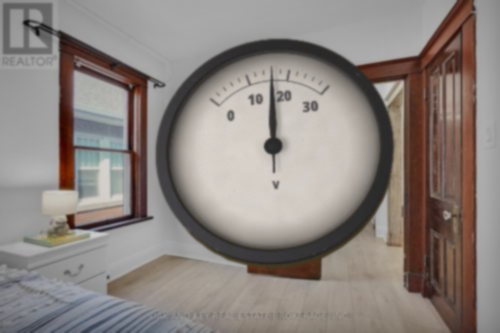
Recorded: {"value": 16, "unit": "V"}
